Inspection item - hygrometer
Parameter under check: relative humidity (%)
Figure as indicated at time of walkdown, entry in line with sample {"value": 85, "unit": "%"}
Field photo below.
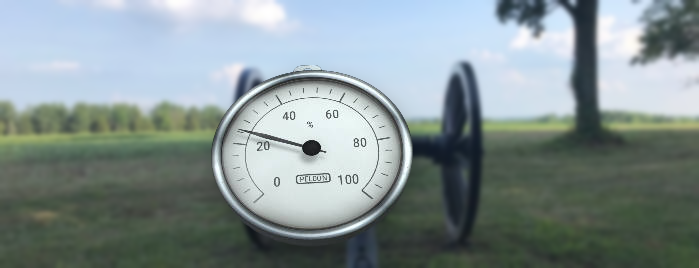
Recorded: {"value": 24, "unit": "%"}
